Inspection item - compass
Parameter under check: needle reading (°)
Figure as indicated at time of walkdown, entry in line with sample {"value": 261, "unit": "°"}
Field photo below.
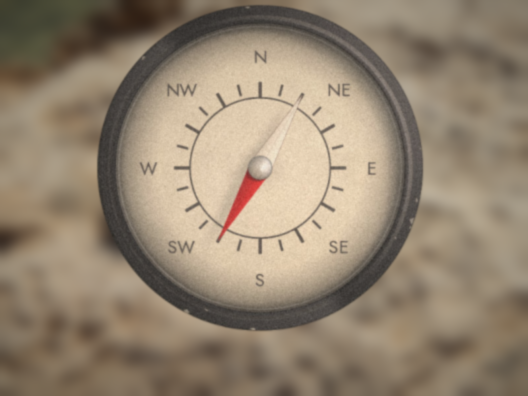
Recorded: {"value": 210, "unit": "°"}
